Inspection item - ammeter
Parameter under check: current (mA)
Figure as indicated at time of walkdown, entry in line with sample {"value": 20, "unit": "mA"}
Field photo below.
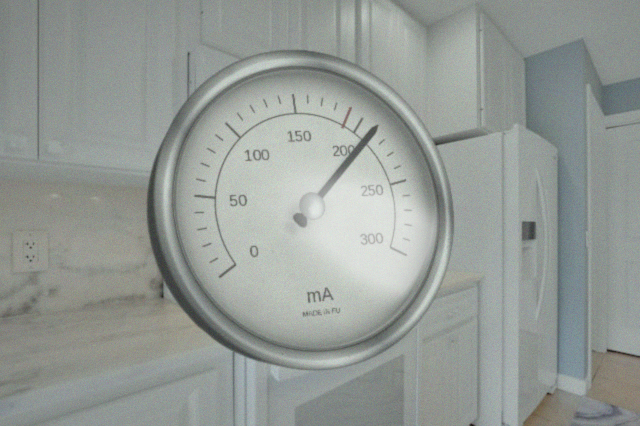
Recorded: {"value": 210, "unit": "mA"}
